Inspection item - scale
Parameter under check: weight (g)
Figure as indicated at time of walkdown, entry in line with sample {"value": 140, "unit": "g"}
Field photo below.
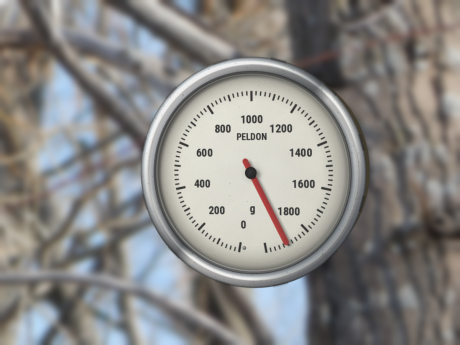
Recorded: {"value": 1900, "unit": "g"}
